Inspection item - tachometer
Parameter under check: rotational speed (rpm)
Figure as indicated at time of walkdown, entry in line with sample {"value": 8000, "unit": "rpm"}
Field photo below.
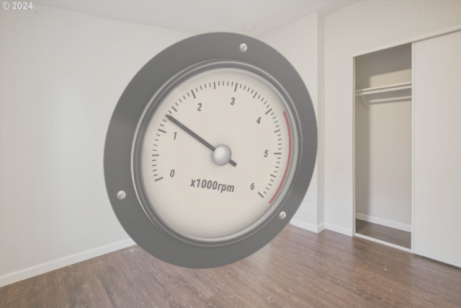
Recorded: {"value": 1300, "unit": "rpm"}
